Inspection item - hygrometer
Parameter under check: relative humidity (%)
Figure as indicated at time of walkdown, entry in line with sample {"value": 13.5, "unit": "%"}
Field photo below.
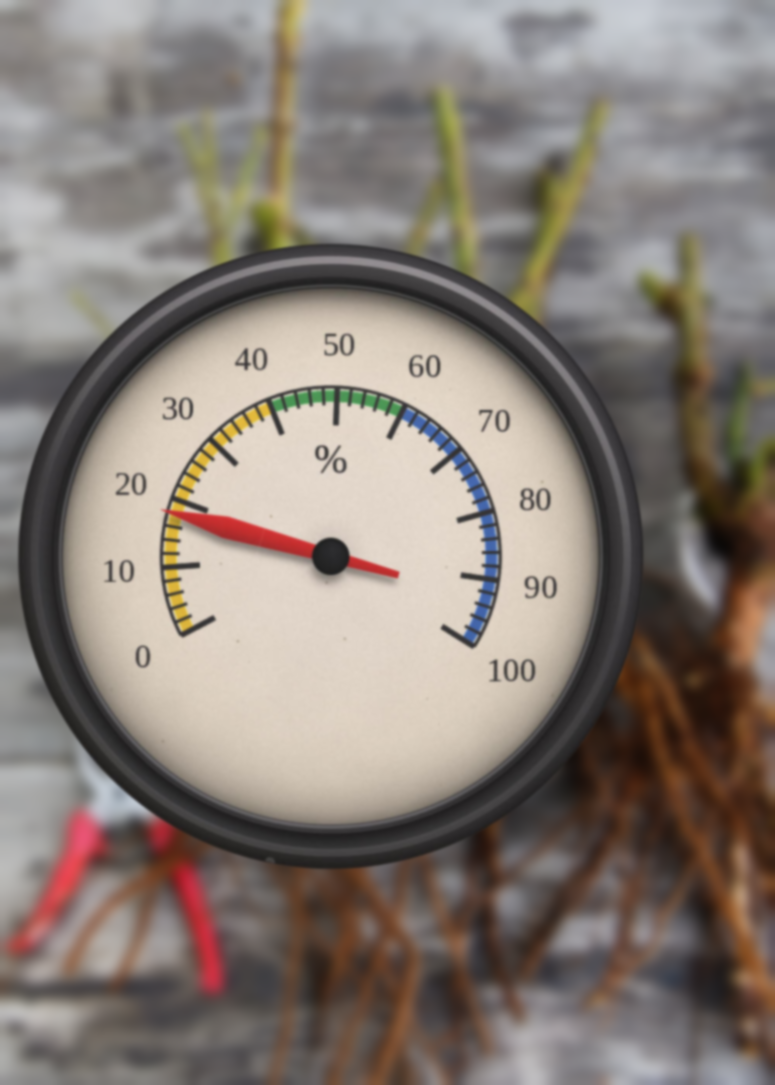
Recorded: {"value": 18, "unit": "%"}
